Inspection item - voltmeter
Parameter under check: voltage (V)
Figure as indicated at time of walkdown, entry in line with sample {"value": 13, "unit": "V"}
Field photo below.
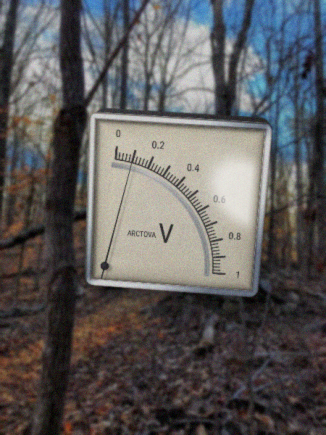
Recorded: {"value": 0.1, "unit": "V"}
